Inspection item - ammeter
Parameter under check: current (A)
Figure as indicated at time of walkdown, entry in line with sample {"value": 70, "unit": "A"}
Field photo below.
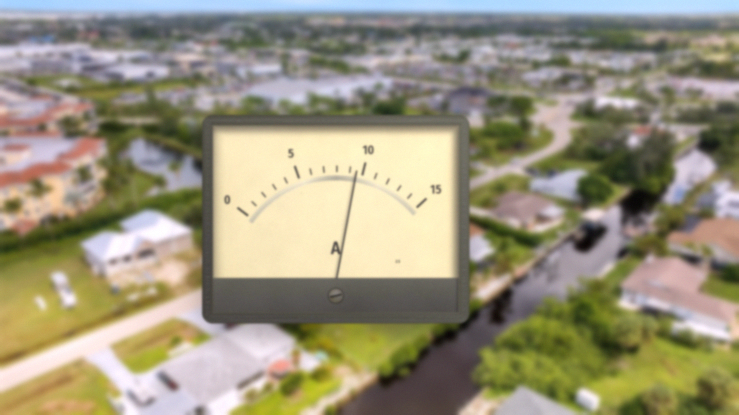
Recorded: {"value": 9.5, "unit": "A"}
